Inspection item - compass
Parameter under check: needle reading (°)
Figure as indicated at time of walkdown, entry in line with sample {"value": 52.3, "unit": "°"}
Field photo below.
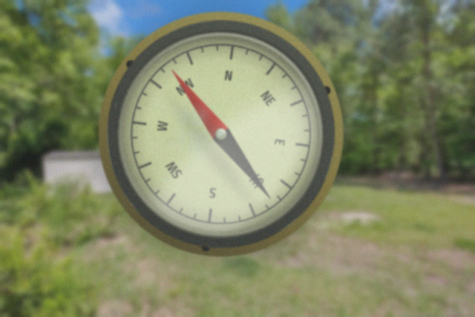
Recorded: {"value": 315, "unit": "°"}
